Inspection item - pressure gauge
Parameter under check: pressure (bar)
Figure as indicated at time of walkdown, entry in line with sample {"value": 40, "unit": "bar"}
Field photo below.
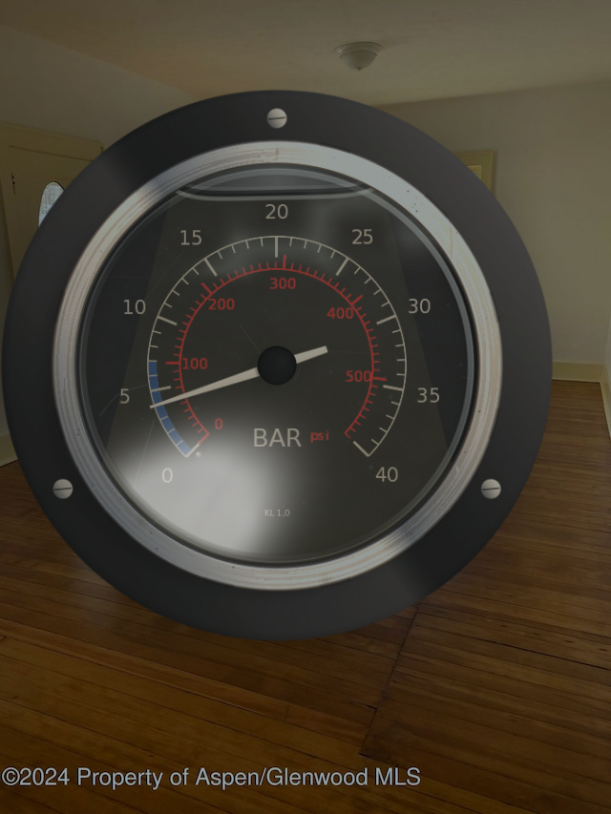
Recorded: {"value": 4, "unit": "bar"}
